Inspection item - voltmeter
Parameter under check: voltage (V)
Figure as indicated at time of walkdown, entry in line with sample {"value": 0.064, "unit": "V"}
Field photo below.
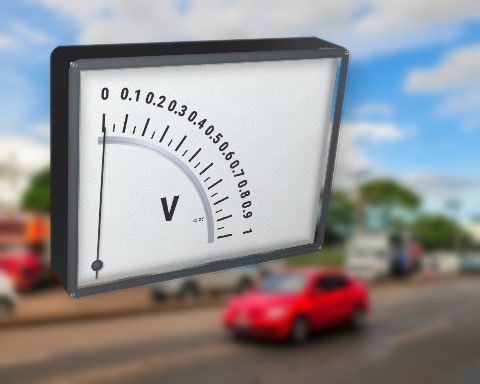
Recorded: {"value": 0, "unit": "V"}
